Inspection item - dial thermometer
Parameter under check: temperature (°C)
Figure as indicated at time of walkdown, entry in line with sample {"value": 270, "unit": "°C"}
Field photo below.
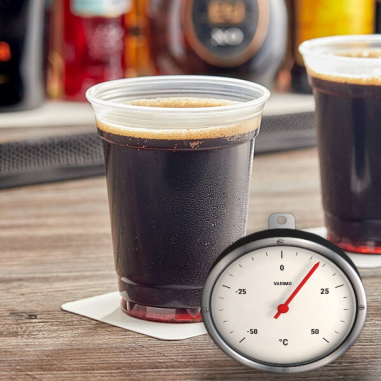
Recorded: {"value": 12.5, "unit": "°C"}
